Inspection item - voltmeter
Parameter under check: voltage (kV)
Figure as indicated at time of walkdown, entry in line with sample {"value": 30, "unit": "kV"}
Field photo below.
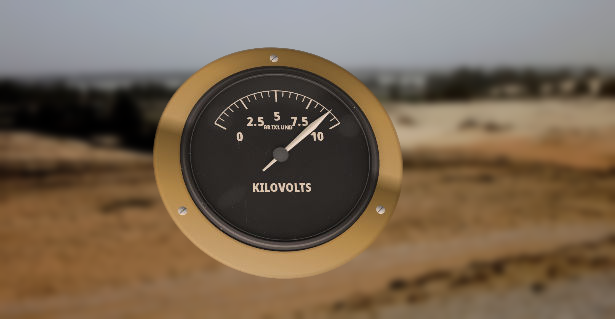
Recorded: {"value": 9, "unit": "kV"}
